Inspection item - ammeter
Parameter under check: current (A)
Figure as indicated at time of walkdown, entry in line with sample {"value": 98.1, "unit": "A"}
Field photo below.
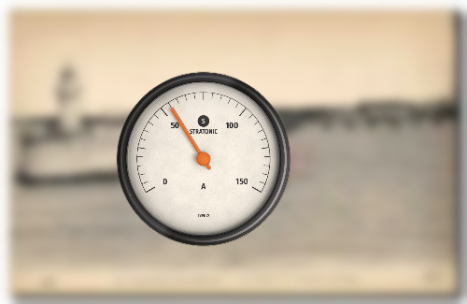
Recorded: {"value": 55, "unit": "A"}
